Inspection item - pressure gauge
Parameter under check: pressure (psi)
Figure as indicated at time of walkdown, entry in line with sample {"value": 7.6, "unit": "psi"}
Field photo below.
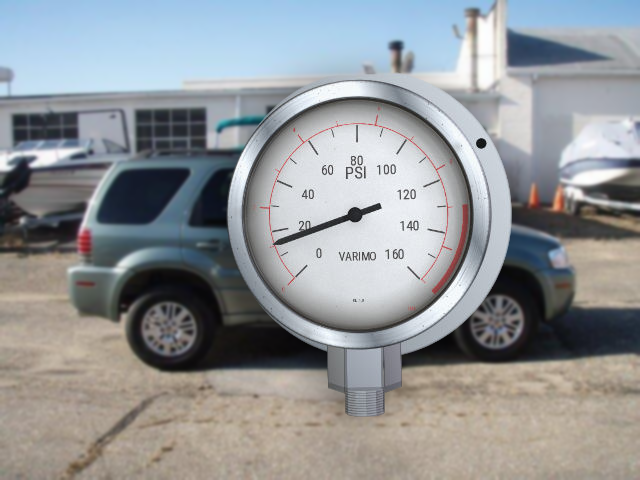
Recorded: {"value": 15, "unit": "psi"}
